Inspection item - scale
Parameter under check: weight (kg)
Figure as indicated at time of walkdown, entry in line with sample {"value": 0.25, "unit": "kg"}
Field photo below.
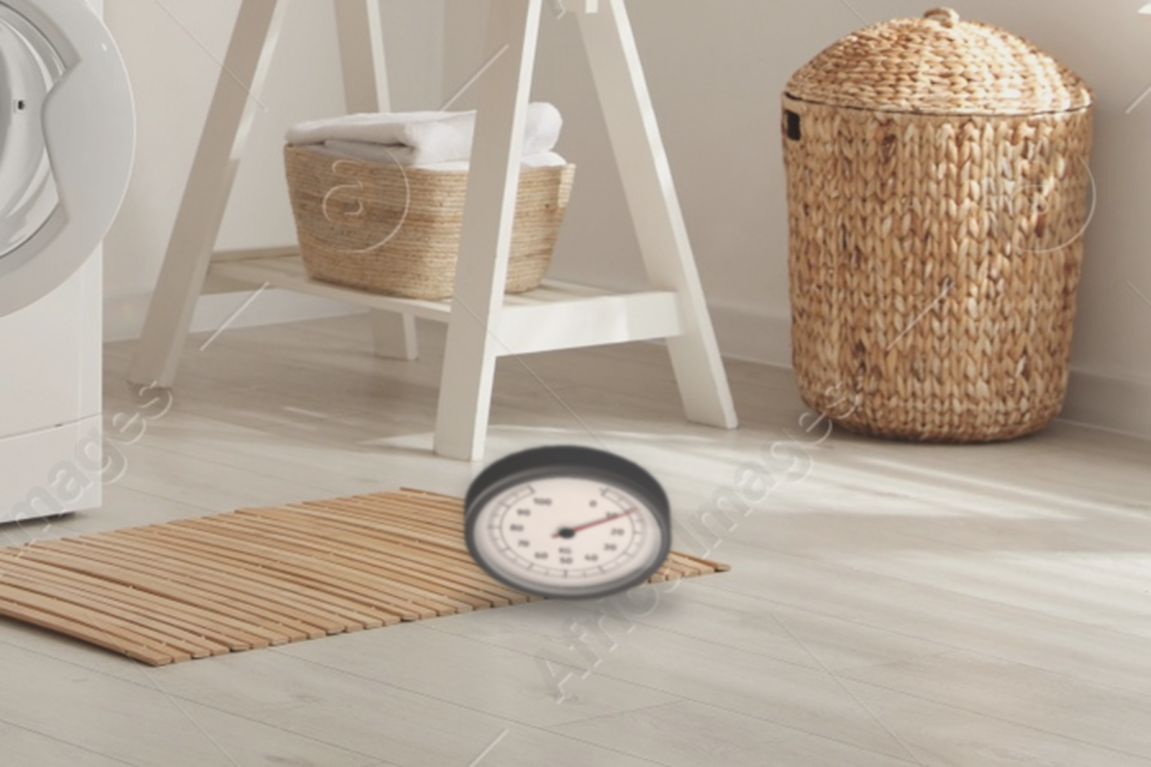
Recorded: {"value": 10, "unit": "kg"}
